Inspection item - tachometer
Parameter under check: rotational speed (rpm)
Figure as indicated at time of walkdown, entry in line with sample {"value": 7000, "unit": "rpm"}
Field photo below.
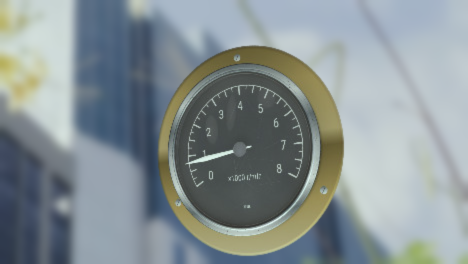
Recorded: {"value": 750, "unit": "rpm"}
